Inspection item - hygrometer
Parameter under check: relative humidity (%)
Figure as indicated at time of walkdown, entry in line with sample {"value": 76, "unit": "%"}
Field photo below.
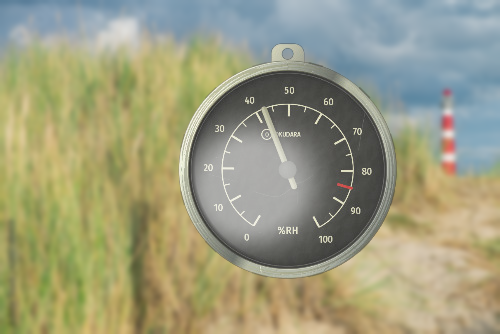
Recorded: {"value": 42.5, "unit": "%"}
